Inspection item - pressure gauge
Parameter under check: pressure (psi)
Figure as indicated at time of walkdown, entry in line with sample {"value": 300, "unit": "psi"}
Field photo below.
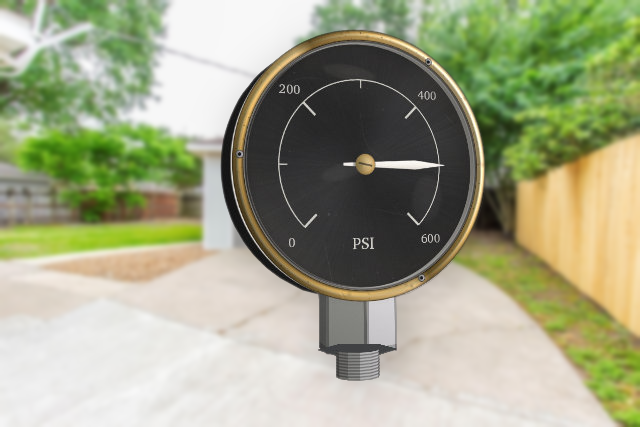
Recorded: {"value": 500, "unit": "psi"}
